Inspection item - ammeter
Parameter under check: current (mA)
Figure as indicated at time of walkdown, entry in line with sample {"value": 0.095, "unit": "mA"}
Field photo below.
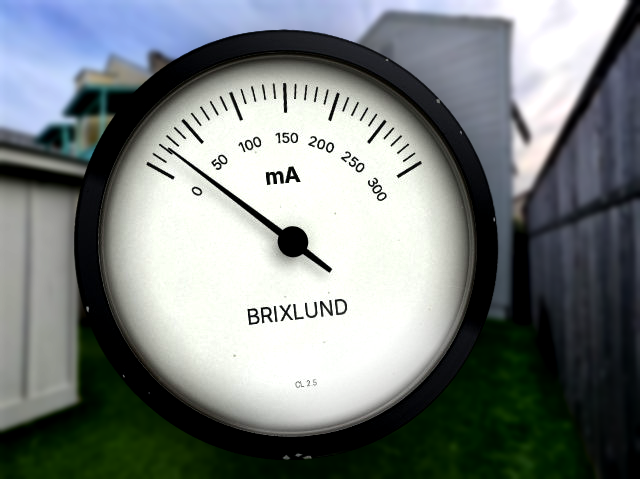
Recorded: {"value": 20, "unit": "mA"}
